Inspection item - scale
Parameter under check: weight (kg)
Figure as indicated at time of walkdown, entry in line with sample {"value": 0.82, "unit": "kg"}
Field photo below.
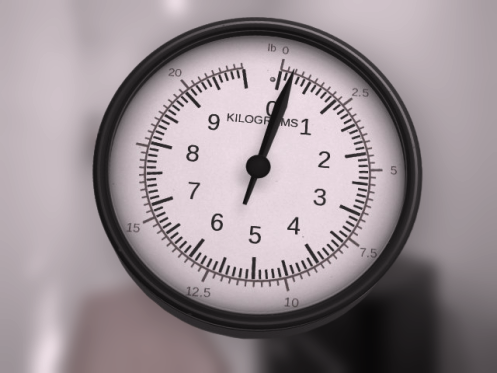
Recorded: {"value": 0.2, "unit": "kg"}
